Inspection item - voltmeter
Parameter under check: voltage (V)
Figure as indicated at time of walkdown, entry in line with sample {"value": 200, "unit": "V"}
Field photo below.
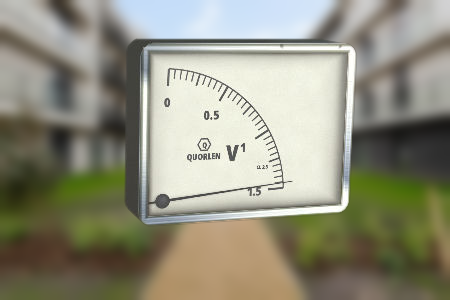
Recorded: {"value": 1.45, "unit": "V"}
